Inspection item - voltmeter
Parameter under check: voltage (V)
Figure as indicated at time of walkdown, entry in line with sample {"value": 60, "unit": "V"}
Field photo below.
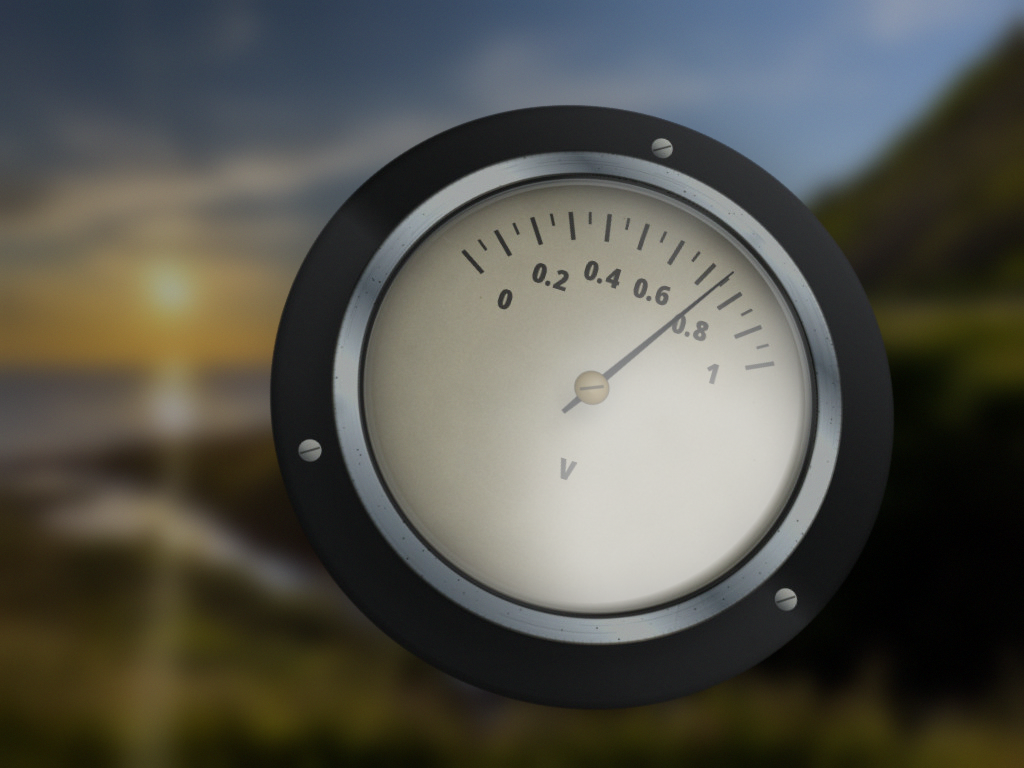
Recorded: {"value": 0.75, "unit": "V"}
